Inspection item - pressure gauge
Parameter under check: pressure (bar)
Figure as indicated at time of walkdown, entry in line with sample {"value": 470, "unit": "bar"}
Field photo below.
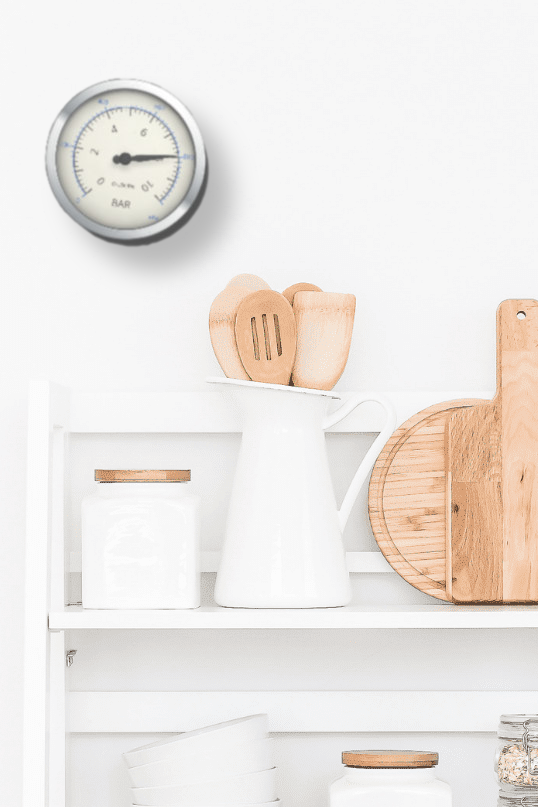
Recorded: {"value": 8, "unit": "bar"}
